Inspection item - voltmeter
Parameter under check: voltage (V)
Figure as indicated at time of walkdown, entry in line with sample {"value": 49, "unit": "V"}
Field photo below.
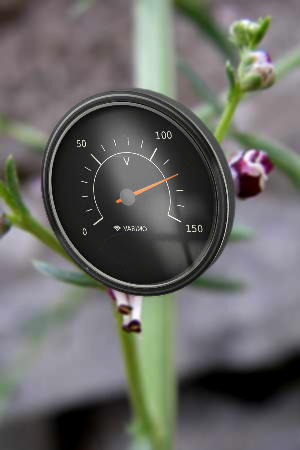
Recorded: {"value": 120, "unit": "V"}
